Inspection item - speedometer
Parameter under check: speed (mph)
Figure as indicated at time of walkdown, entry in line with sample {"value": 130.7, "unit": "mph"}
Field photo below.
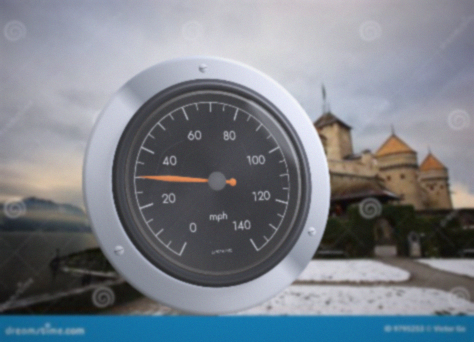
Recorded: {"value": 30, "unit": "mph"}
